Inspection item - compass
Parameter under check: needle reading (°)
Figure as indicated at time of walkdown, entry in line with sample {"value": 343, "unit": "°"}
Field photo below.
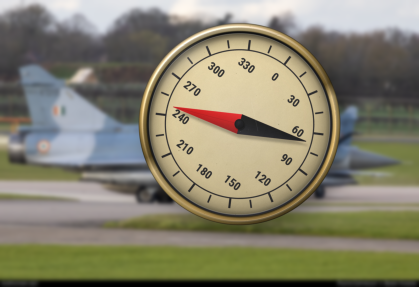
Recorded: {"value": 247.5, "unit": "°"}
